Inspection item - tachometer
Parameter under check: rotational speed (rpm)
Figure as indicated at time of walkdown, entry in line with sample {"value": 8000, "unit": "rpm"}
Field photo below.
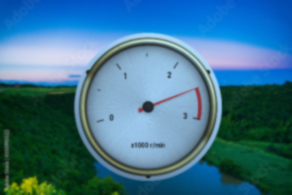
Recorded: {"value": 2500, "unit": "rpm"}
